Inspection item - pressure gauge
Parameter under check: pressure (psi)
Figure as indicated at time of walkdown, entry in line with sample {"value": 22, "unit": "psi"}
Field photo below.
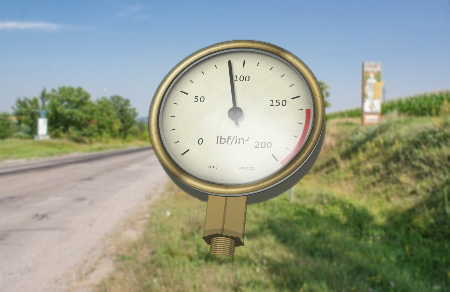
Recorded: {"value": 90, "unit": "psi"}
